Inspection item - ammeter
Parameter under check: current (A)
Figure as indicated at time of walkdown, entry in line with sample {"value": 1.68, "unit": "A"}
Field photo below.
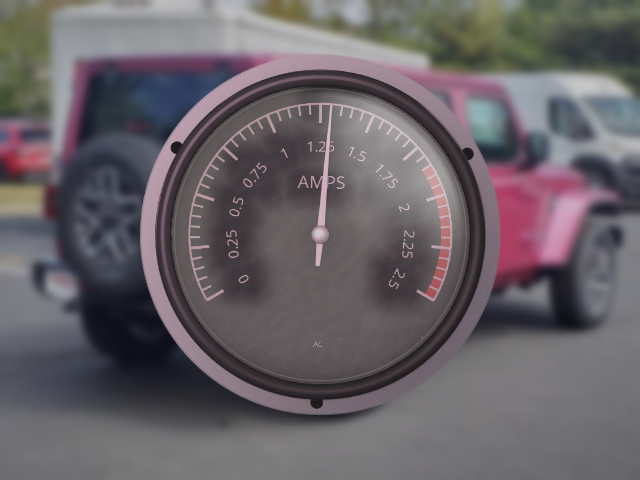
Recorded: {"value": 1.3, "unit": "A"}
